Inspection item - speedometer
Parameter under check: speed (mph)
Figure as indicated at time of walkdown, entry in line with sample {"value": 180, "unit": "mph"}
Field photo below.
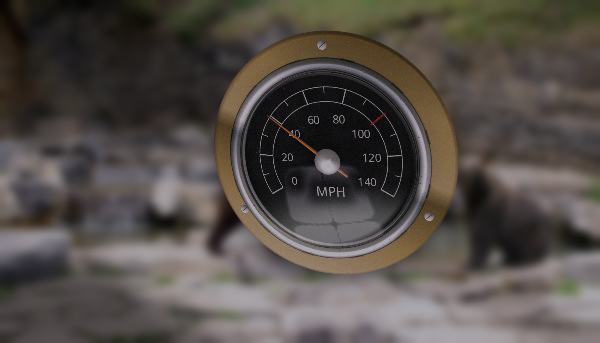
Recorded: {"value": 40, "unit": "mph"}
